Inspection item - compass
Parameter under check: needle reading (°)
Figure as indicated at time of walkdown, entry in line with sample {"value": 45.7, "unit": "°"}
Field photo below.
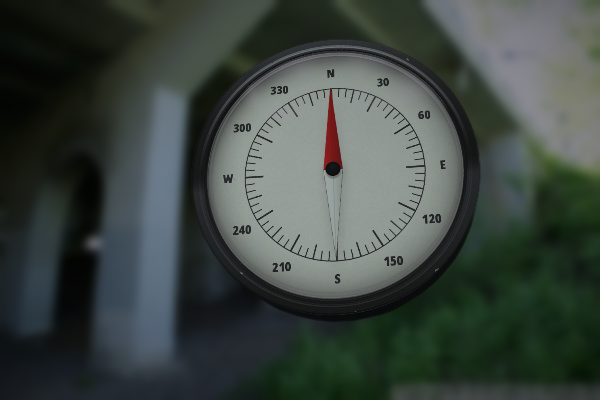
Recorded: {"value": 0, "unit": "°"}
